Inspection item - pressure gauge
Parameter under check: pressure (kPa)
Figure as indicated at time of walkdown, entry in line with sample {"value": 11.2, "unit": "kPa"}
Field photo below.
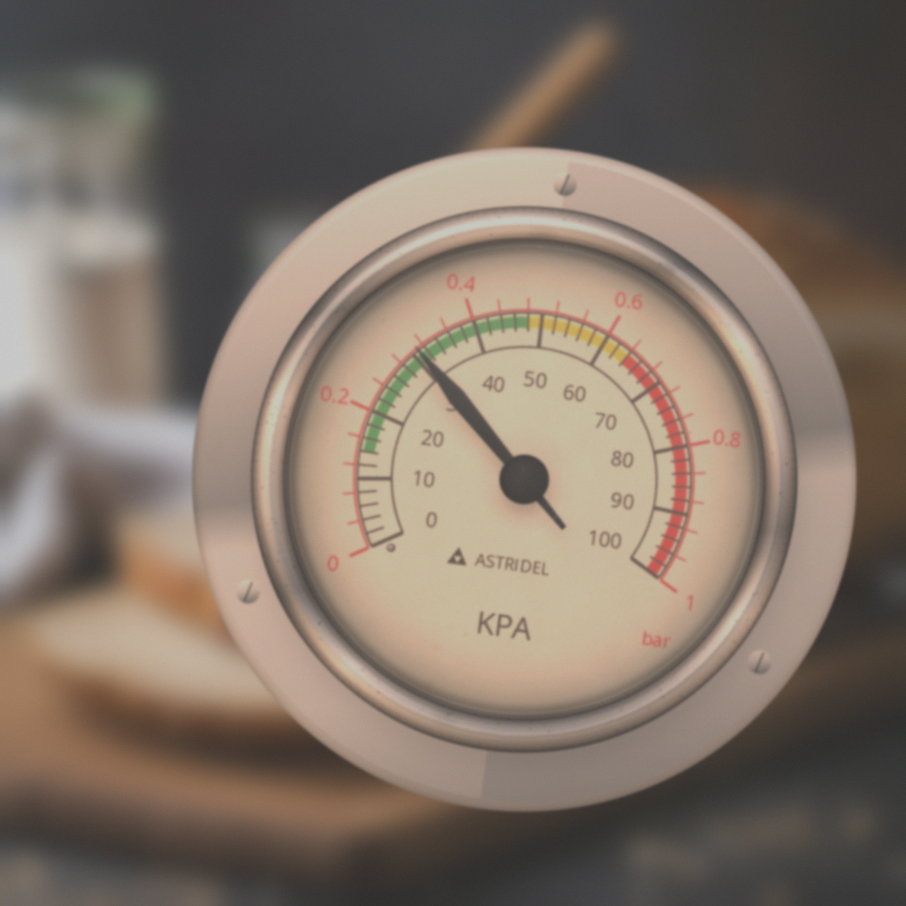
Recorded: {"value": 31, "unit": "kPa"}
